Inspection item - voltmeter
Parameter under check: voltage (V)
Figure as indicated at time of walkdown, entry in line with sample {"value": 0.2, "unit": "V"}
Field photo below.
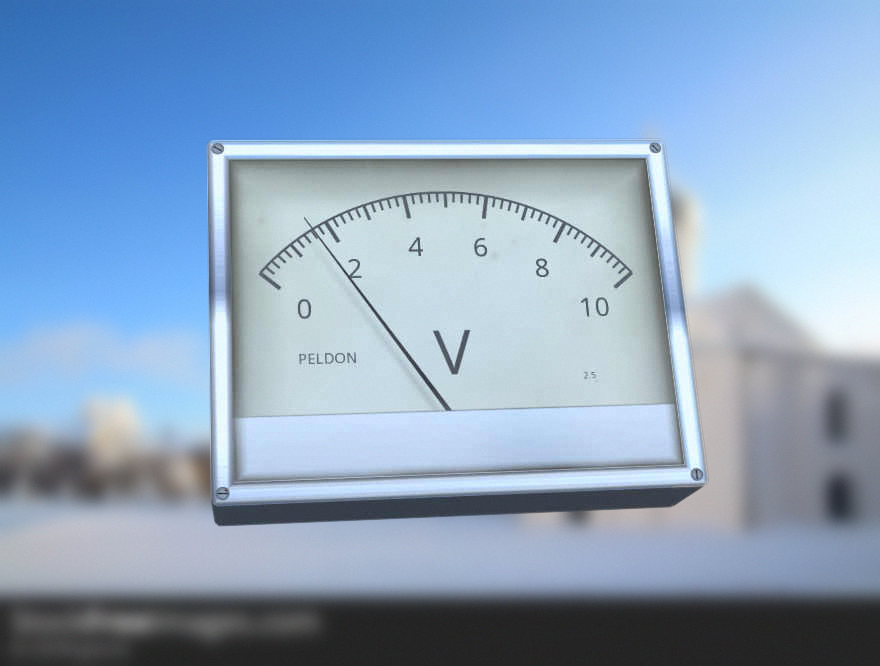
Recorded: {"value": 1.6, "unit": "V"}
